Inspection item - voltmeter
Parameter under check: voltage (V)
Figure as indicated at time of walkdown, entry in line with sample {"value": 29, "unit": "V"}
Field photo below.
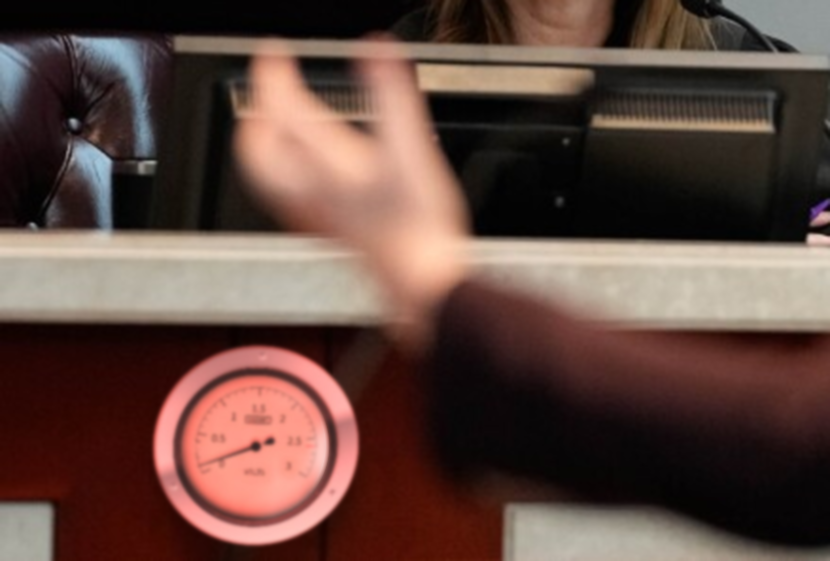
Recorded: {"value": 0.1, "unit": "V"}
